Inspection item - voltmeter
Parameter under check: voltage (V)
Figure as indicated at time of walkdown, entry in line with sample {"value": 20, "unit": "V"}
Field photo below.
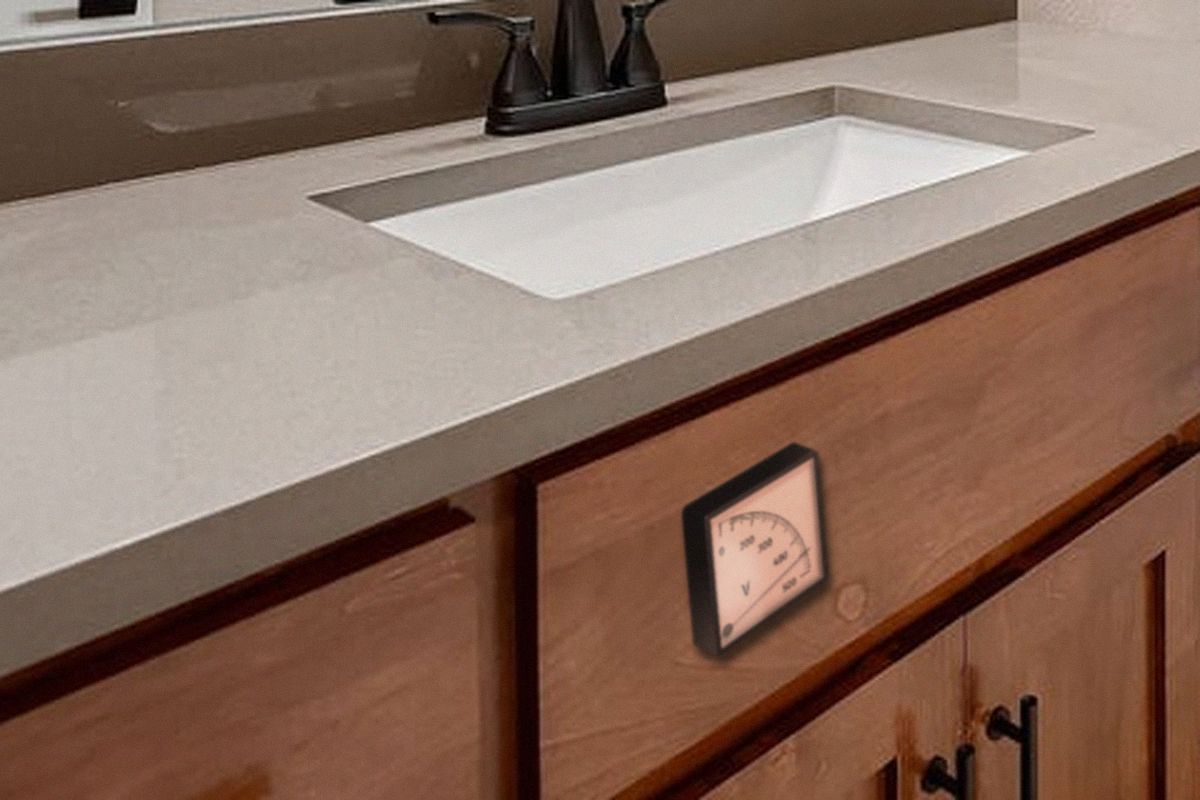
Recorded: {"value": 450, "unit": "V"}
